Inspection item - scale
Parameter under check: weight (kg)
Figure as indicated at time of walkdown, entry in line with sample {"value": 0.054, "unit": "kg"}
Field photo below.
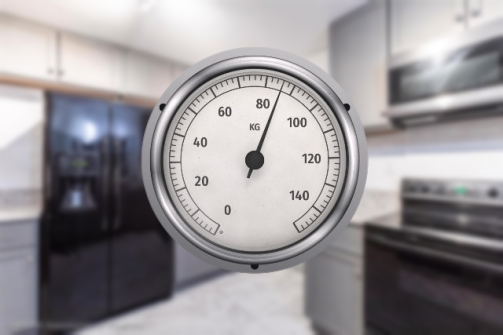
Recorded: {"value": 86, "unit": "kg"}
